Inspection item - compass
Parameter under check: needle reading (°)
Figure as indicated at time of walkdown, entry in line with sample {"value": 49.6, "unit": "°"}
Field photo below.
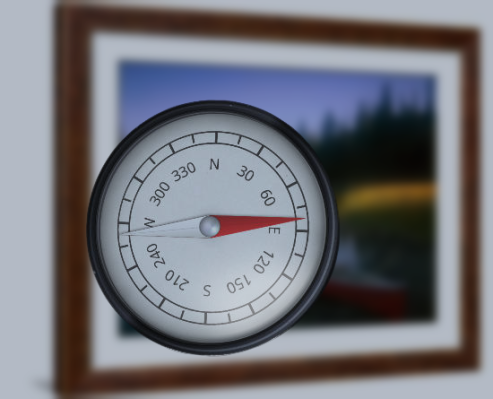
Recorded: {"value": 82.5, "unit": "°"}
